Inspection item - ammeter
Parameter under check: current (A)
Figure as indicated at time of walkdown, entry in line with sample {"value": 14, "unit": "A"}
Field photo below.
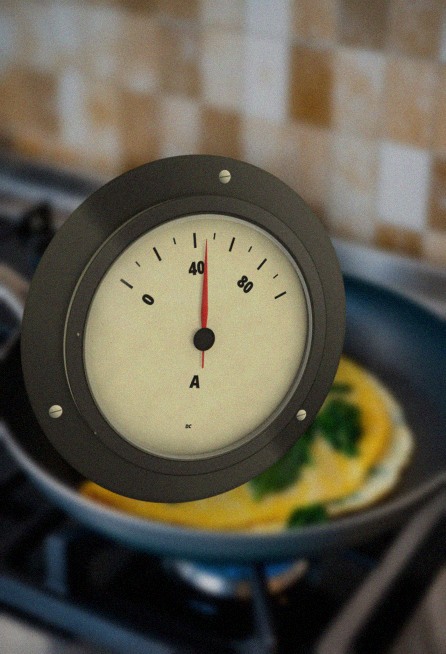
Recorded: {"value": 45, "unit": "A"}
